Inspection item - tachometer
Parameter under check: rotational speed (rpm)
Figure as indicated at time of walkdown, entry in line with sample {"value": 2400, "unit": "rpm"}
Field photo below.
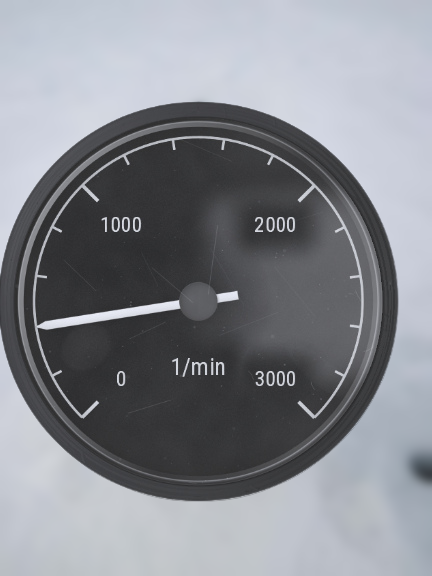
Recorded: {"value": 400, "unit": "rpm"}
